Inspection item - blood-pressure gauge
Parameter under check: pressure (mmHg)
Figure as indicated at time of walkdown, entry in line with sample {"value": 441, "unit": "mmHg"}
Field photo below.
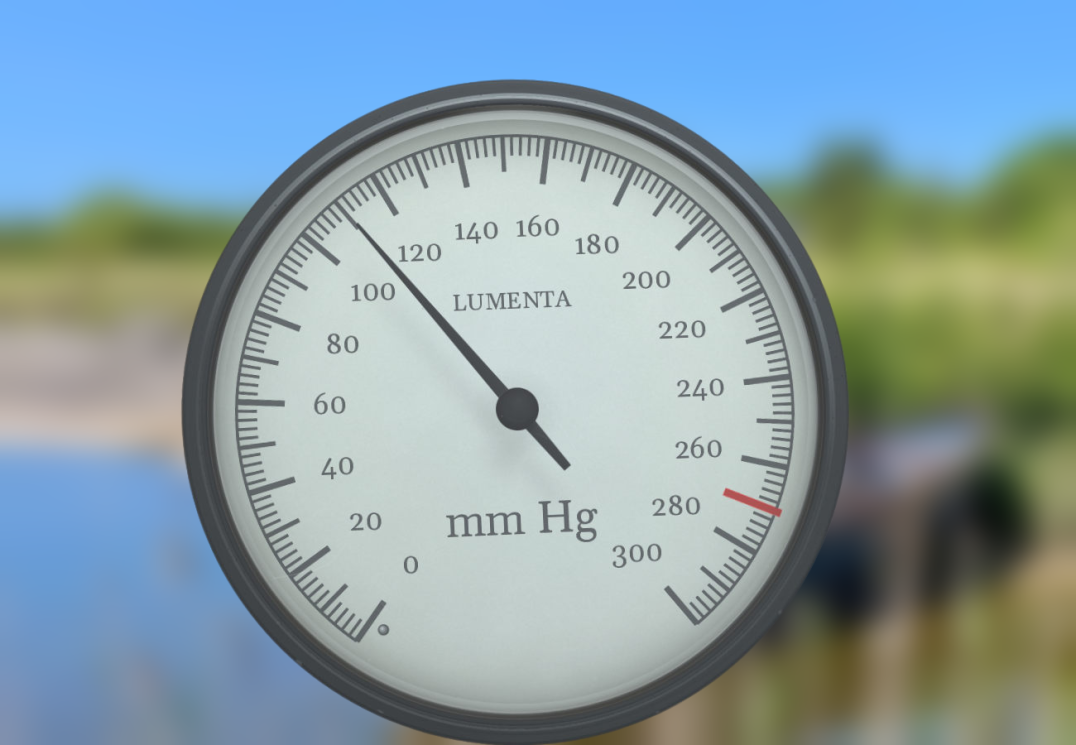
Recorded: {"value": 110, "unit": "mmHg"}
